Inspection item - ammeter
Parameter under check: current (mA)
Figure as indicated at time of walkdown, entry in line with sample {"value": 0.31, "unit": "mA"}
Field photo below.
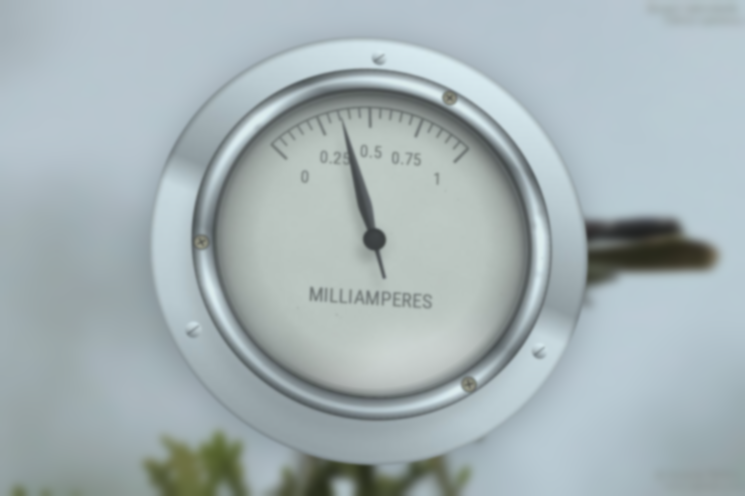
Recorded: {"value": 0.35, "unit": "mA"}
